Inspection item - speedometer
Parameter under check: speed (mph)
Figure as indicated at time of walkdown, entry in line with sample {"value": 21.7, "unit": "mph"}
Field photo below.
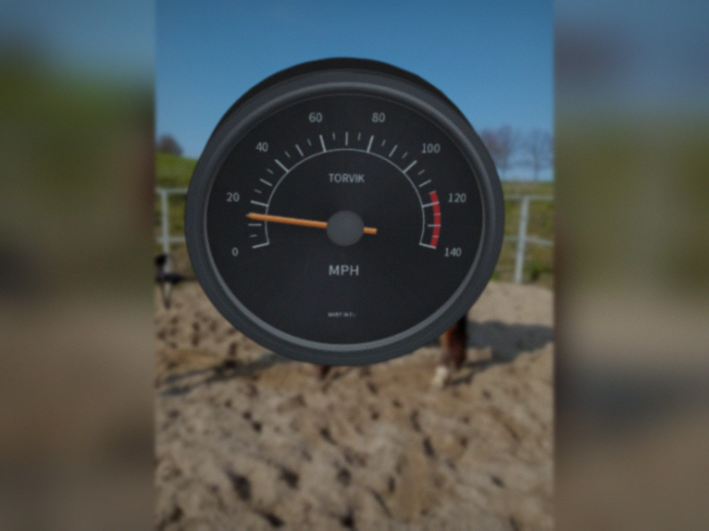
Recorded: {"value": 15, "unit": "mph"}
